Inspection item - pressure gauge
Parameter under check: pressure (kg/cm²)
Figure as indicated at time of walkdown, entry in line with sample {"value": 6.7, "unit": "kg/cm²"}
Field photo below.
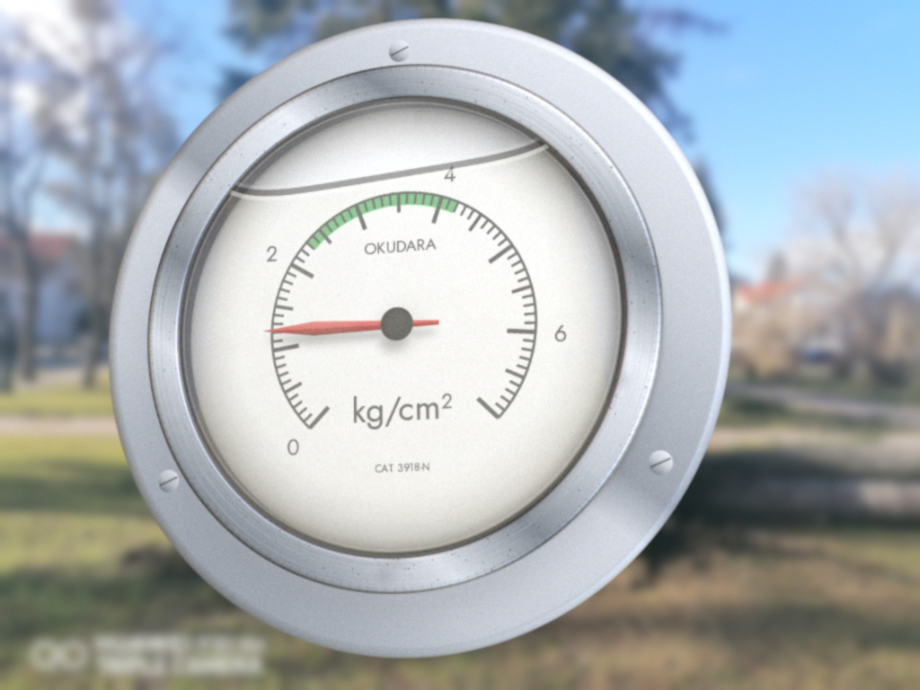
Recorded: {"value": 1.2, "unit": "kg/cm²"}
